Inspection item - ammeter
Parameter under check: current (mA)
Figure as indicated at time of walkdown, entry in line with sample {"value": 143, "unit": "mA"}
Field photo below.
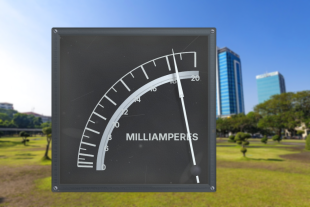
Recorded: {"value": 18.5, "unit": "mA"}
